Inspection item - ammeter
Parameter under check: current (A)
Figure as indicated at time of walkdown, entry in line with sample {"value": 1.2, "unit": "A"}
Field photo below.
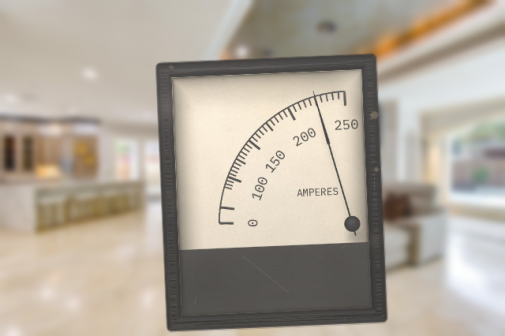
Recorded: {"value": 225, "unit": "A"}
